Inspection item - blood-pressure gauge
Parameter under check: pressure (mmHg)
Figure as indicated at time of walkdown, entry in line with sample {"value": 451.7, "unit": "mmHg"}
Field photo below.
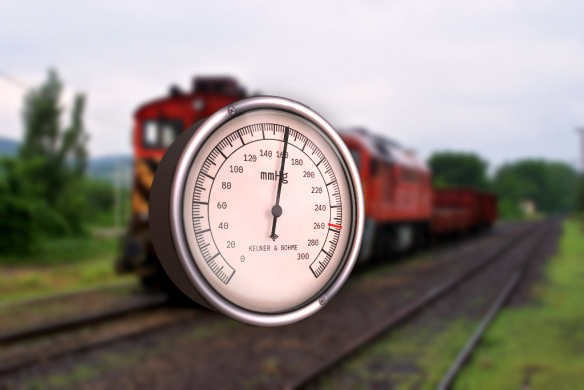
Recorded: {"value": 160, "unit": "mmHg"}
